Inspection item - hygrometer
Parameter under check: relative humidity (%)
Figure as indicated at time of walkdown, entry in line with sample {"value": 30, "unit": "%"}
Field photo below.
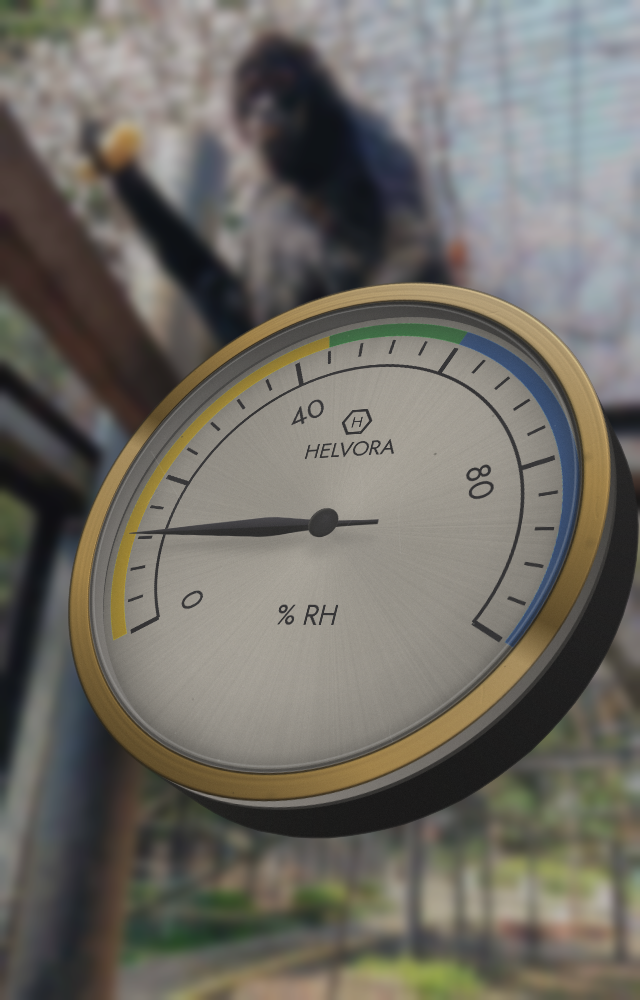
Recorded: {"value": 12, "unit": "%"}
